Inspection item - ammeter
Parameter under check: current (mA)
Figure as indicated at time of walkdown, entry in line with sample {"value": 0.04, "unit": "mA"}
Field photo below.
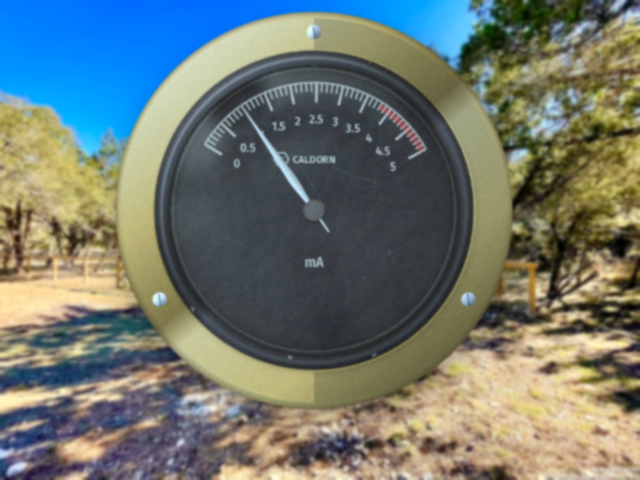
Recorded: {"value": 1, "unit": "mA"}
